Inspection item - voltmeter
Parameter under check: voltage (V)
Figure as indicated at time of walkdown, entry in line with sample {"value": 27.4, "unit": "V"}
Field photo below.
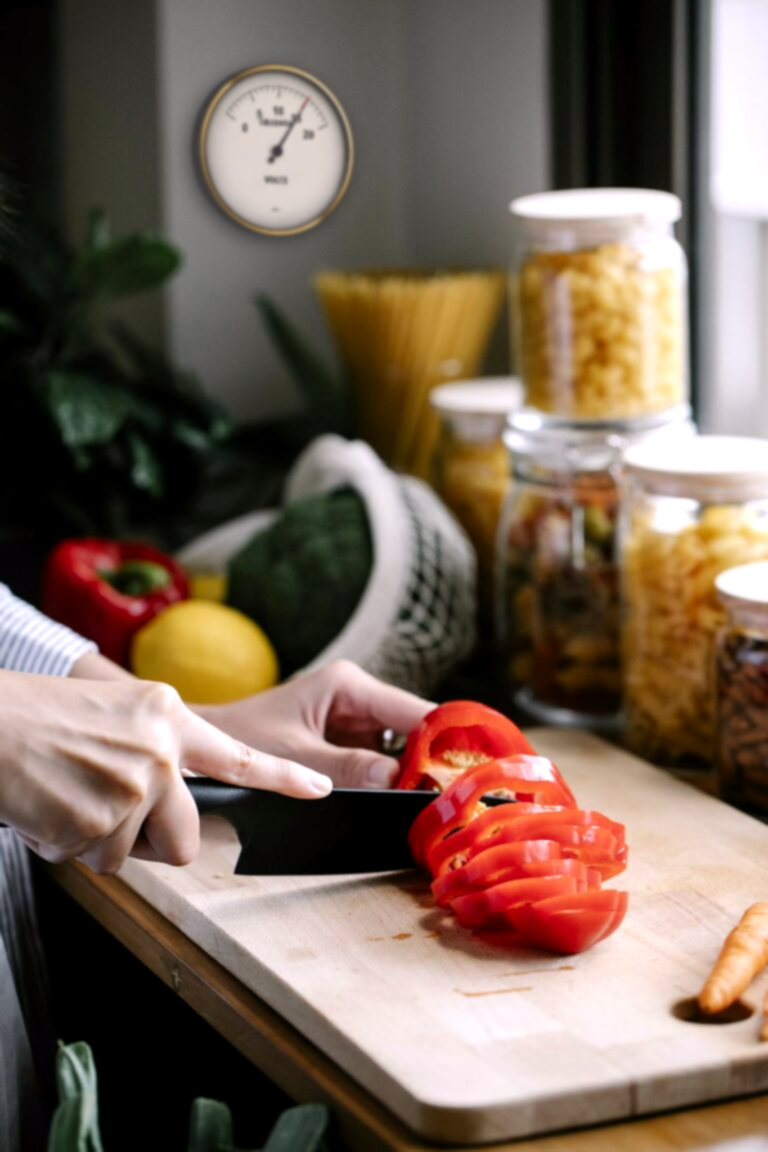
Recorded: {"value": 15, "unit": "V"}
